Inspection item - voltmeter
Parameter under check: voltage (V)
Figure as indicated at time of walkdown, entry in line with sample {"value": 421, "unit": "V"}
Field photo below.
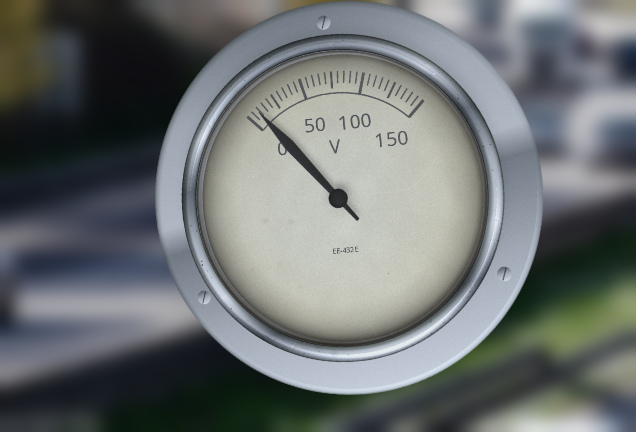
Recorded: {"value": 10, "unit": "V"}
